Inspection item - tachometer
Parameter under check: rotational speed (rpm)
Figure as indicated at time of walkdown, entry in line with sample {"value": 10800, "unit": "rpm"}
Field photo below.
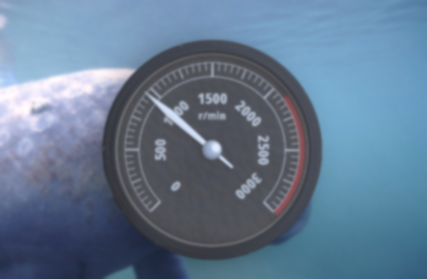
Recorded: {"value": 950, "unit": "rpm"}
